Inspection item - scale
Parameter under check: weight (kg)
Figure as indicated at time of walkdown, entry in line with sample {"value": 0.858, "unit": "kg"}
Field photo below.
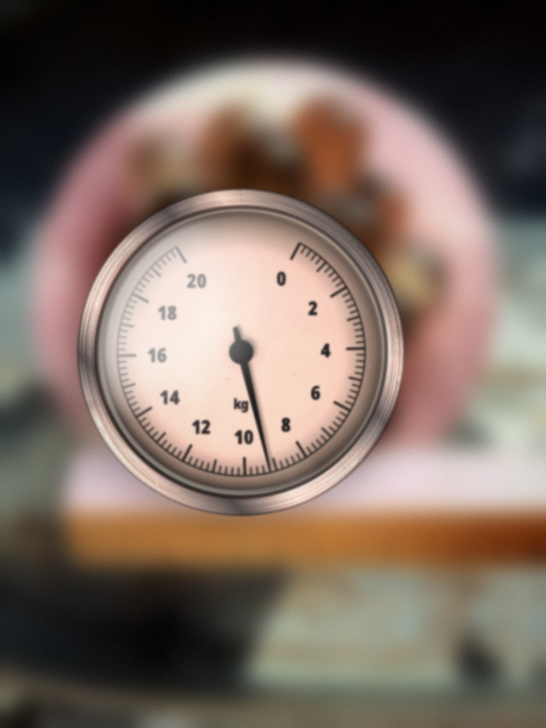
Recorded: {"value": 9.2, "unit": "kg"}
